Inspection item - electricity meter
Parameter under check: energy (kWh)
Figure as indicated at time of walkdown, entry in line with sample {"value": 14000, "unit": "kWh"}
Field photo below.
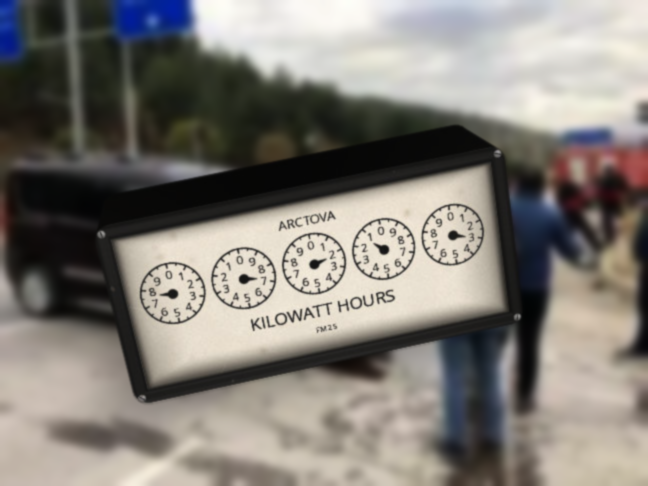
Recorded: {"value": 77213, "unit": "kWh"}
